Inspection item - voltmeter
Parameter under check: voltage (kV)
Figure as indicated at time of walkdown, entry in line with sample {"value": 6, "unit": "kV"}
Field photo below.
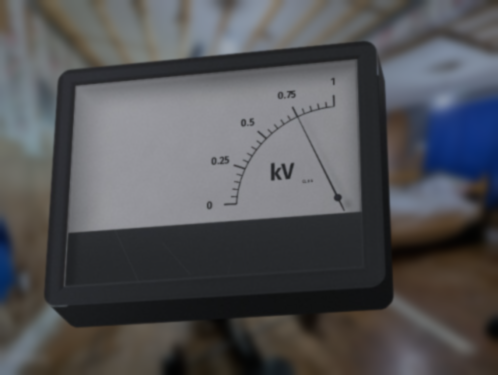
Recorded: {"value": 0.75, "unit": "kV"}
